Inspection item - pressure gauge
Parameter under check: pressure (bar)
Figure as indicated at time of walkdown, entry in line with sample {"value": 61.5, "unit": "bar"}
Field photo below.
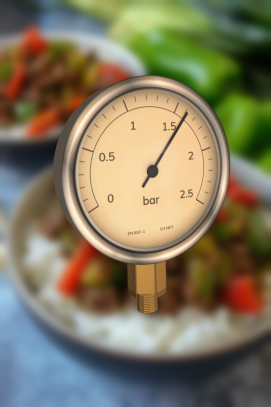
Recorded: {"value": 1.6, "unit": "bar"}
